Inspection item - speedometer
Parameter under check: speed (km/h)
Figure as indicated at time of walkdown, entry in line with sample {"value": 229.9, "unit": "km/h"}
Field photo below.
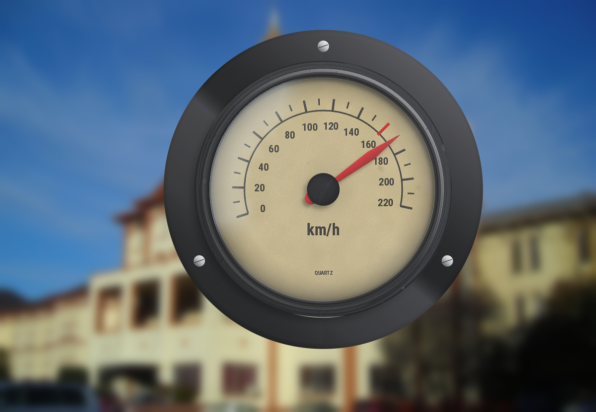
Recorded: {"value": 170, "unit": "km/h"}
